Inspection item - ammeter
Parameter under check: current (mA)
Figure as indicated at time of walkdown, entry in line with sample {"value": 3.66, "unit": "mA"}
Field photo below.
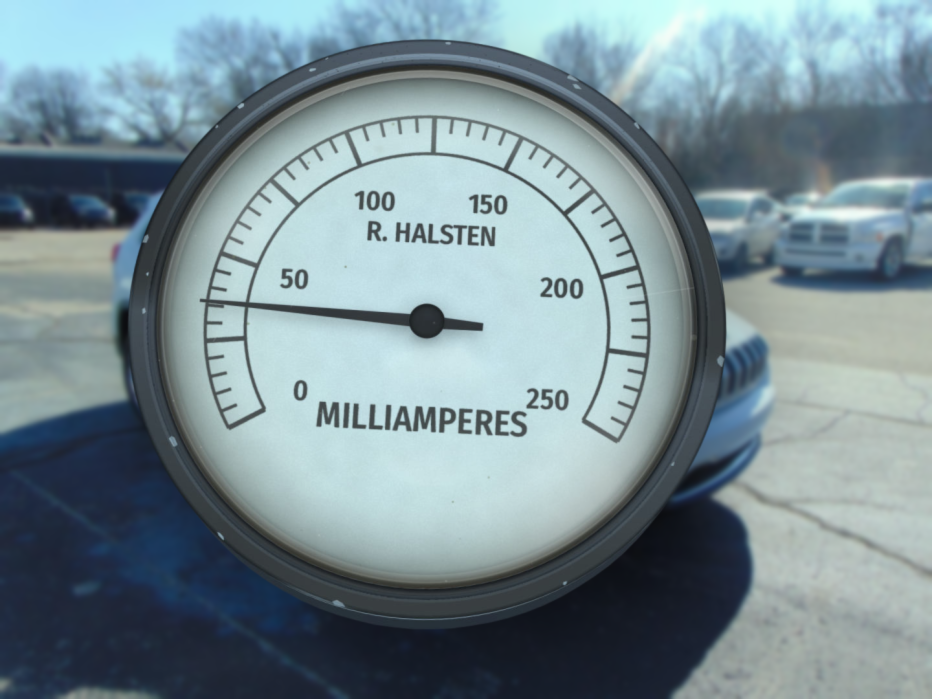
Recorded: {"value": 35, "unit": "mA"}
